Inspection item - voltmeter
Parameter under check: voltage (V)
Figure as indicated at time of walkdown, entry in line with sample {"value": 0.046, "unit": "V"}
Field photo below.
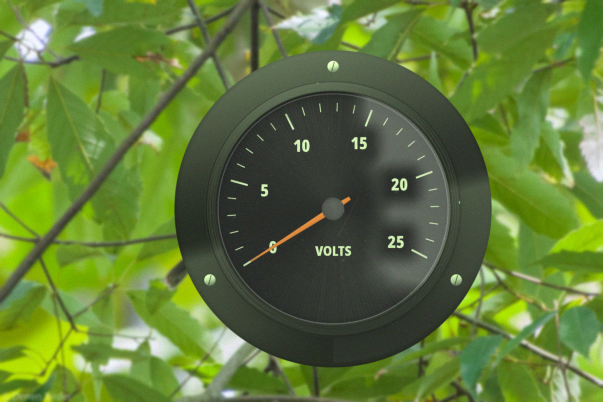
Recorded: {"value": 0, "unit": "V"}
